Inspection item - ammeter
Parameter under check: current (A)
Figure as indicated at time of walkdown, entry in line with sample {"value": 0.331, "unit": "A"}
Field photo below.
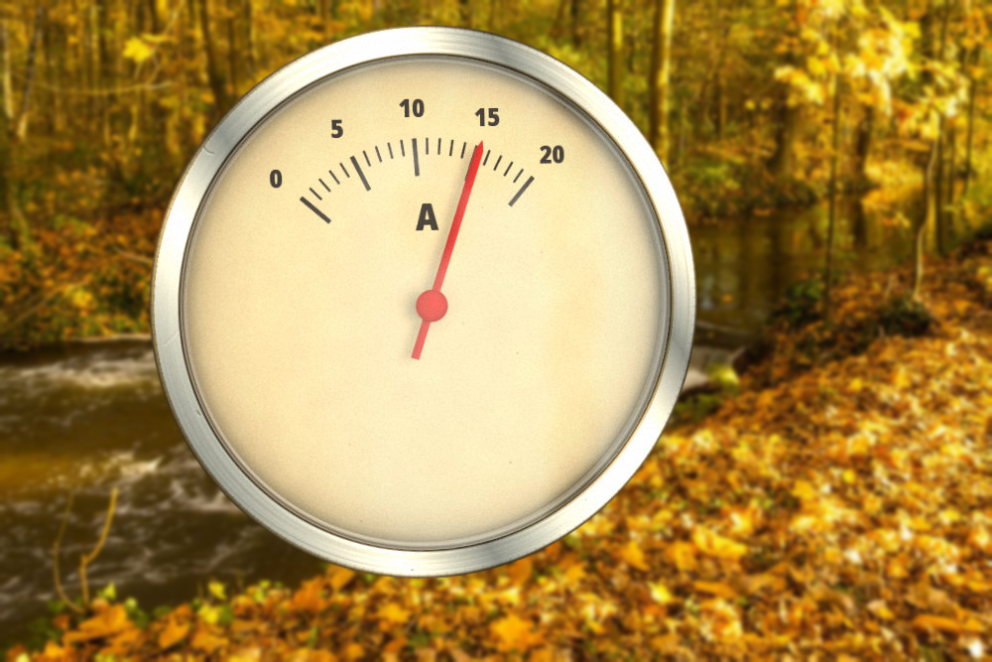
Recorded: {"value": 15, "unit": "A"}
